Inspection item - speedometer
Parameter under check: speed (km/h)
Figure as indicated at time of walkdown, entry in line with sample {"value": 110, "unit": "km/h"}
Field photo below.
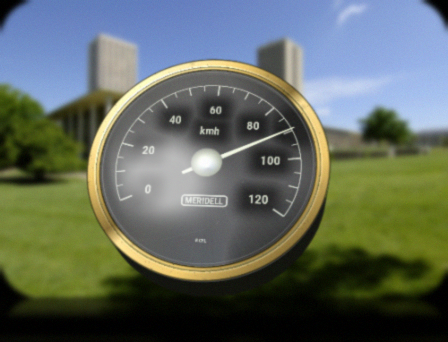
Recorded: {"value": 90, "unit": "km/h"}
